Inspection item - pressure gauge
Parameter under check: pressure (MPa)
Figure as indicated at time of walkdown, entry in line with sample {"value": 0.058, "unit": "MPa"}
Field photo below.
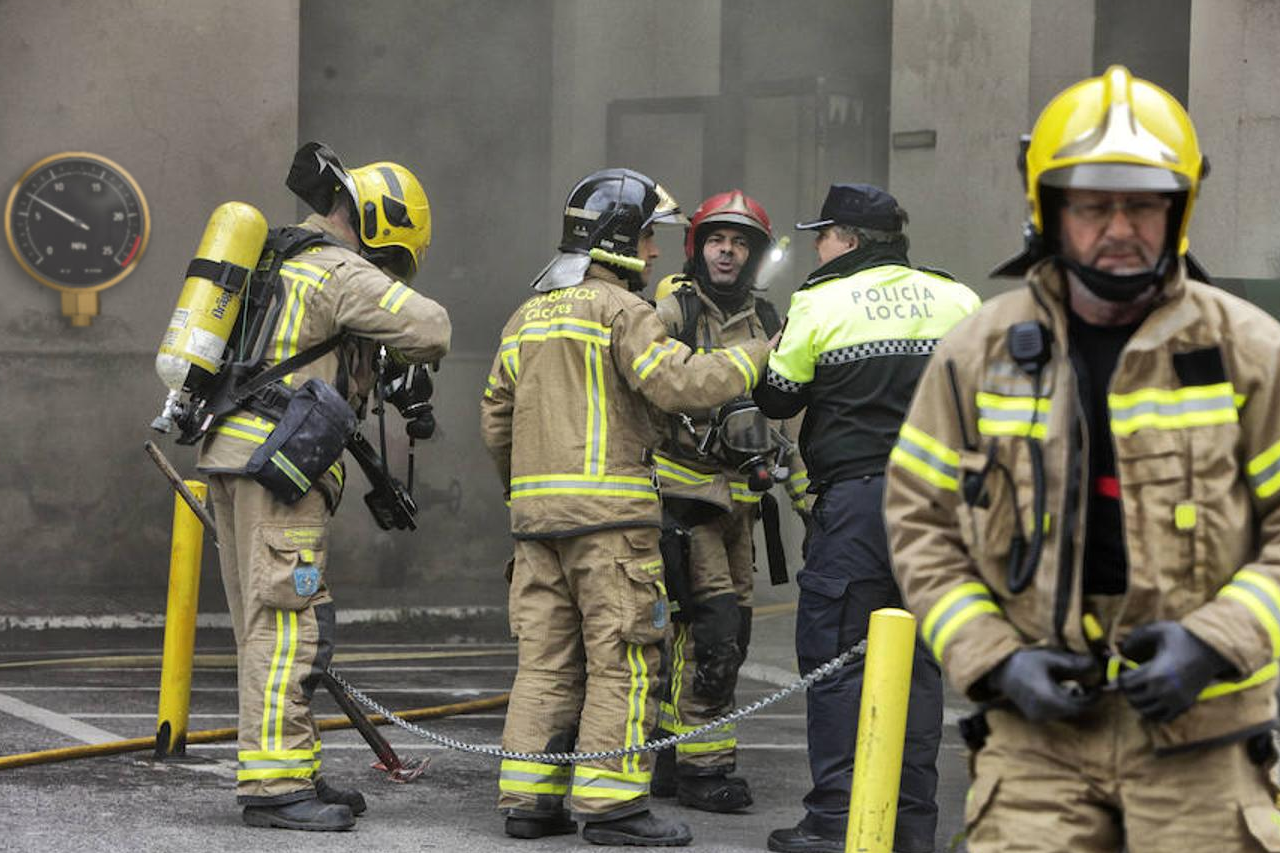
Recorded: {"value": 7, "unit": "MPa"}
